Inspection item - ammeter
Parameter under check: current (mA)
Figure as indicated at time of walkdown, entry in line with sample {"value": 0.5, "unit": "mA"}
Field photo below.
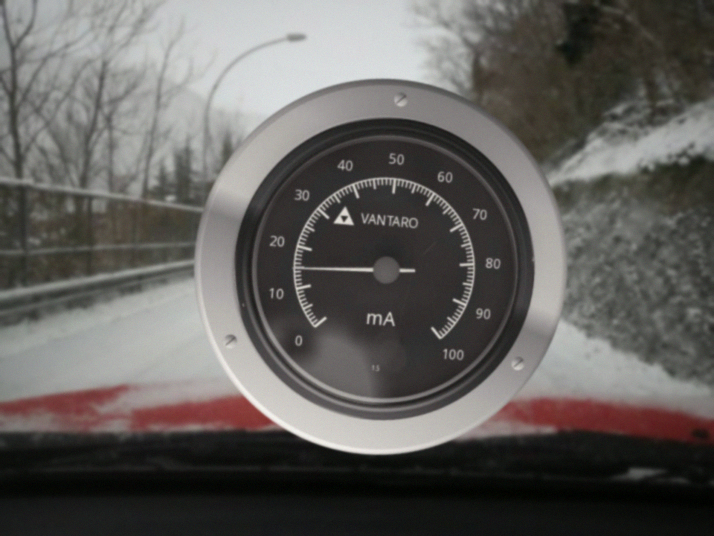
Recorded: {"value": 15, "unit": "mA"}
